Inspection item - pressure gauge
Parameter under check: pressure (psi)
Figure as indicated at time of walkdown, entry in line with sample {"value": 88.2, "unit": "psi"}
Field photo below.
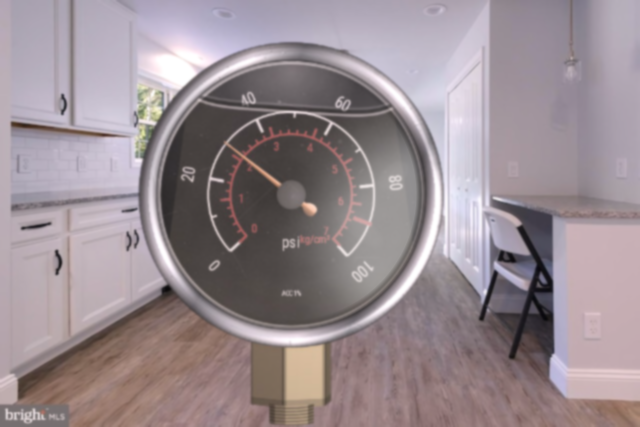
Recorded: {"value": 30, "unit": "psi"}
